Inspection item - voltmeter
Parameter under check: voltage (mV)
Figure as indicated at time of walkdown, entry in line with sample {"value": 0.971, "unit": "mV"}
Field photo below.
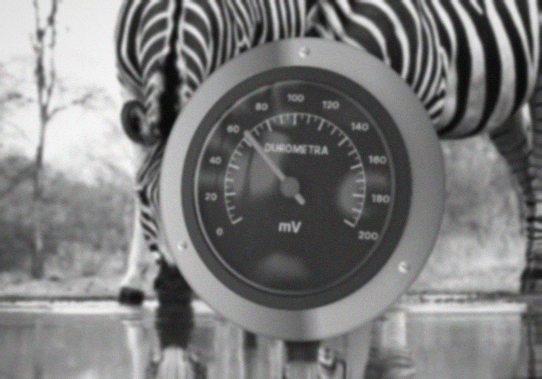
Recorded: {"value": 65, "unit": "mV"}
